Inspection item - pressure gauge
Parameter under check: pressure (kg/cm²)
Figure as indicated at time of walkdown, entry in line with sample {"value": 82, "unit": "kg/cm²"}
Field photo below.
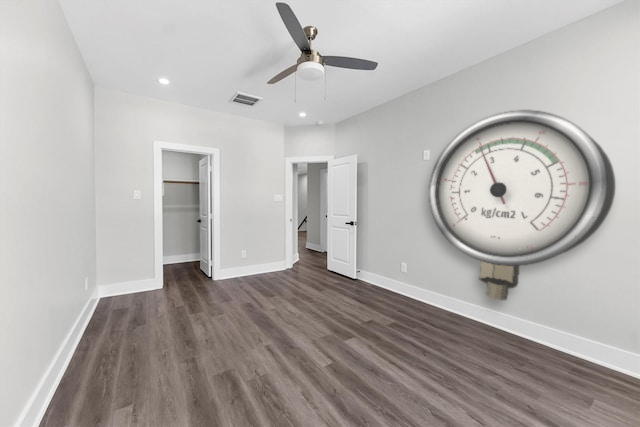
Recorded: {"value": 2.8, "unit": "kg/cm²"}
